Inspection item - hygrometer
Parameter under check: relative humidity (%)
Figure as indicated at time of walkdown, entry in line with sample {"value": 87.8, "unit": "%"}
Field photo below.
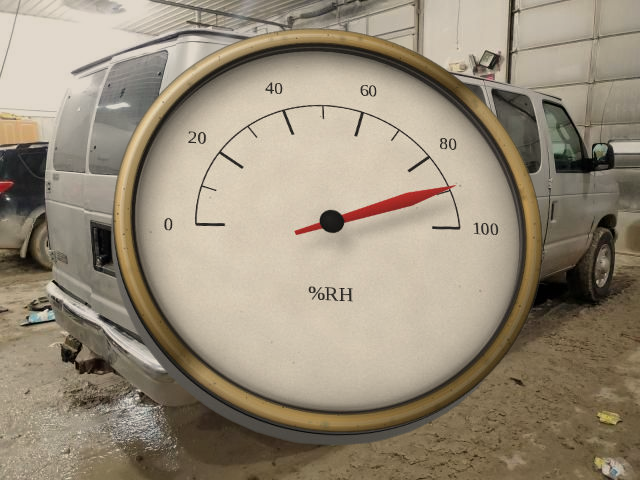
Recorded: {"value": 90, "unit": "%"}
